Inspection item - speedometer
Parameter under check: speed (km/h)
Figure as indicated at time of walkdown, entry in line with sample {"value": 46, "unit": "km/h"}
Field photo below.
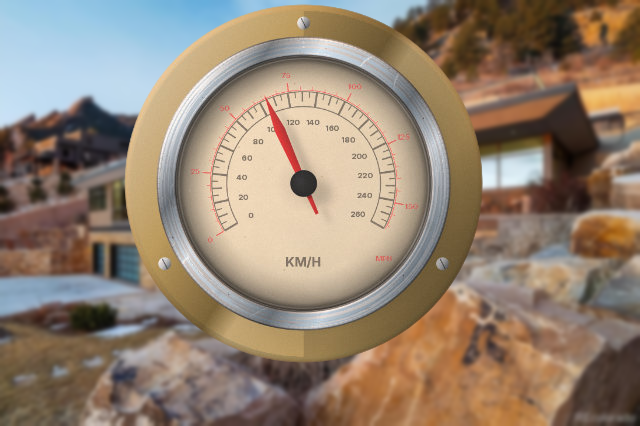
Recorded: {"value": 105, "unit": "km/h"}
